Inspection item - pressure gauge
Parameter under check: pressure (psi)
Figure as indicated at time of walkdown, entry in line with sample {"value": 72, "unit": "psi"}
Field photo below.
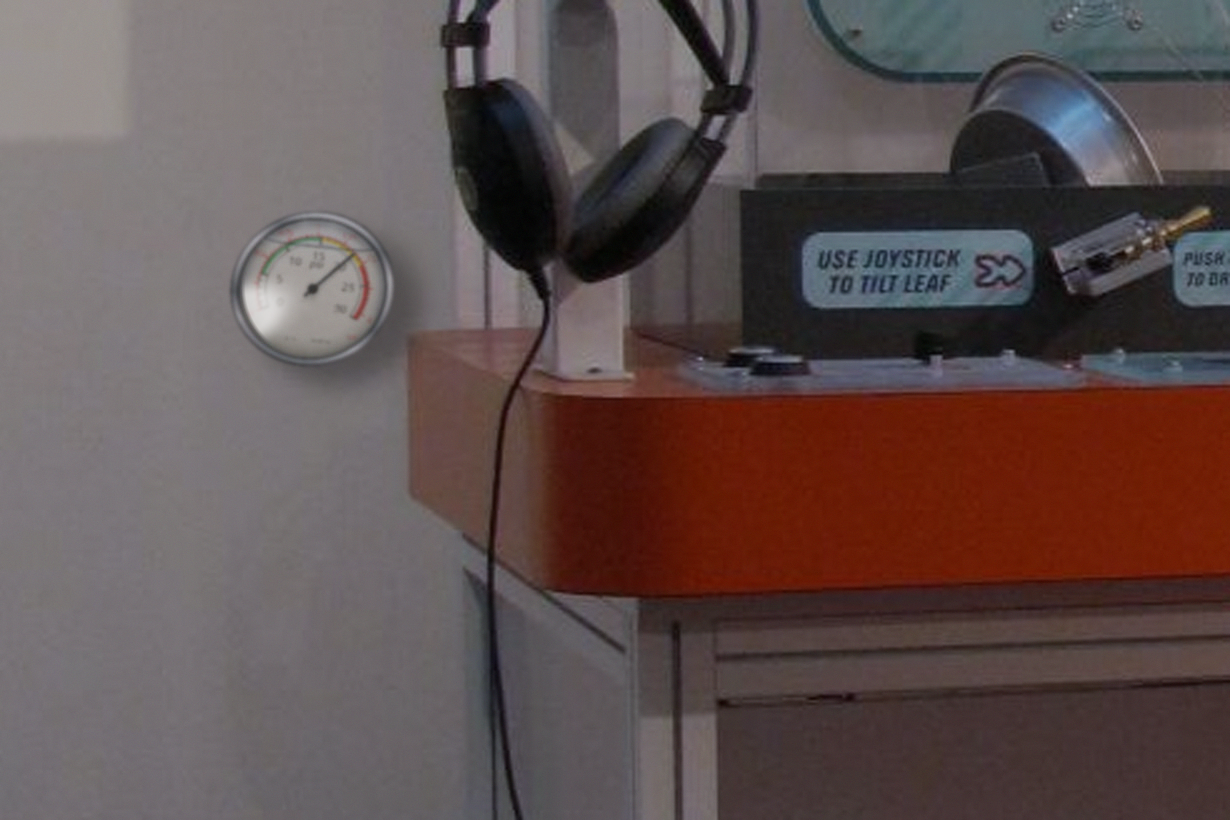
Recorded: {"value": 20, "unit": "psi"}
